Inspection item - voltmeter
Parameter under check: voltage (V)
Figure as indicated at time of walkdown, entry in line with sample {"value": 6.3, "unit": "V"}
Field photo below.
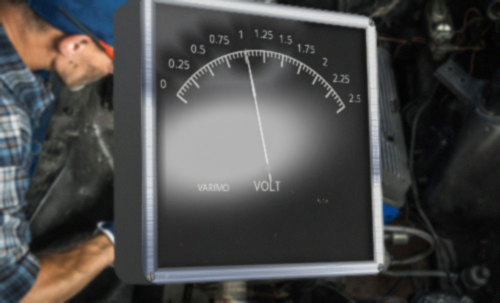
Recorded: {"value": 1, "unit": "V"}
